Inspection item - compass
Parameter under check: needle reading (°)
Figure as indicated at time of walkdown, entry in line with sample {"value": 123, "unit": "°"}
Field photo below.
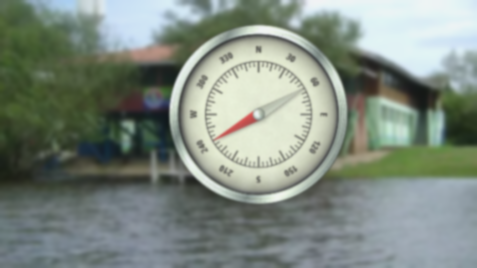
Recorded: {"value": 240, "unit": "°"}
